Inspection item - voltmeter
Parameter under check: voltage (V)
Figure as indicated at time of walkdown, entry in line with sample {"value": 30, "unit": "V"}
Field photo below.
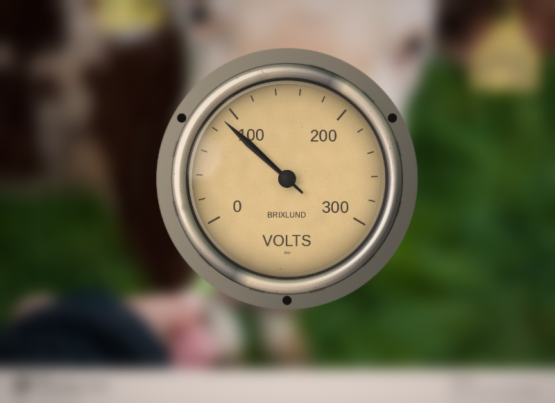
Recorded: {"value": 90, "unit": "V"}
